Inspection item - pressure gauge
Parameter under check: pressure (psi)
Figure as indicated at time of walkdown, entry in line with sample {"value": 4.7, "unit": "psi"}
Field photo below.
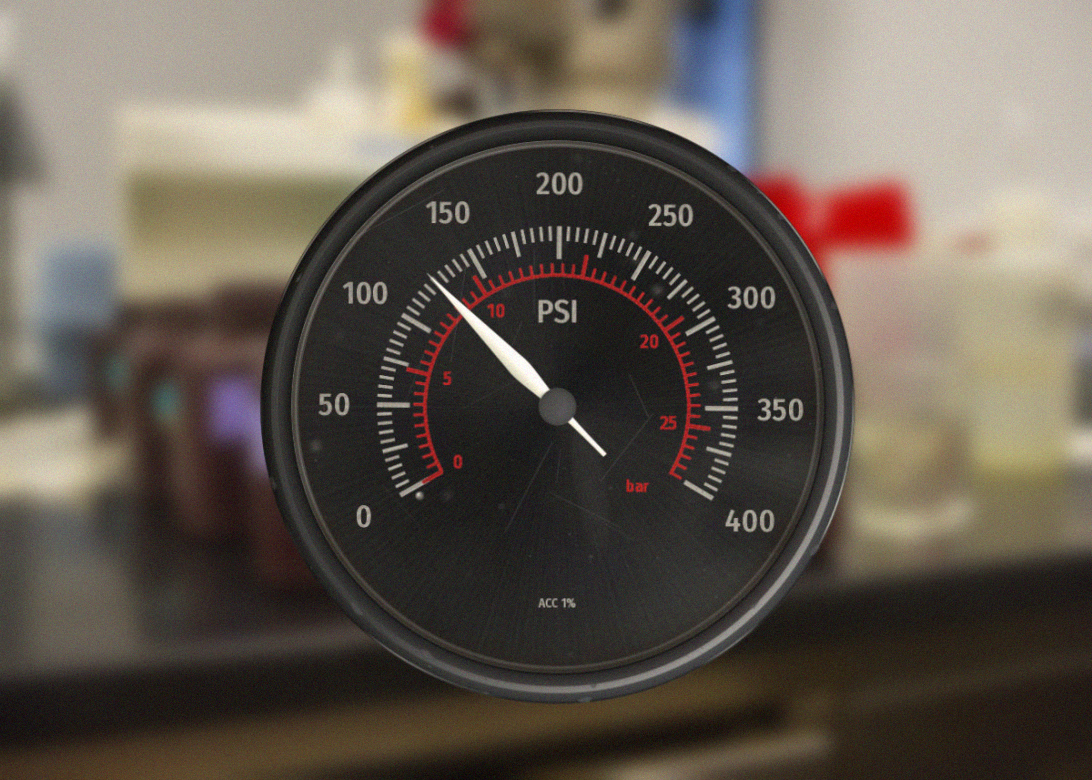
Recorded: {"value": 125, "unit": "psi"}
